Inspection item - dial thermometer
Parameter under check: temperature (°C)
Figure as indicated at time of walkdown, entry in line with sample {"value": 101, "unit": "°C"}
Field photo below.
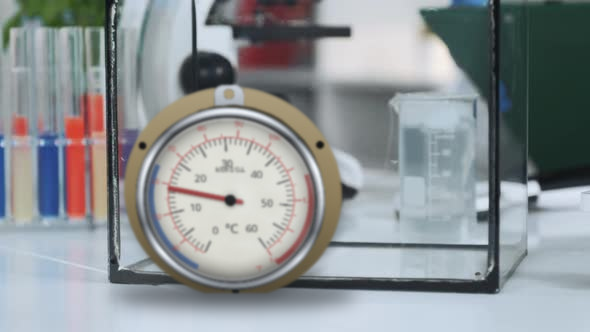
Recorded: {"value": 15, "unit": "°C"}
